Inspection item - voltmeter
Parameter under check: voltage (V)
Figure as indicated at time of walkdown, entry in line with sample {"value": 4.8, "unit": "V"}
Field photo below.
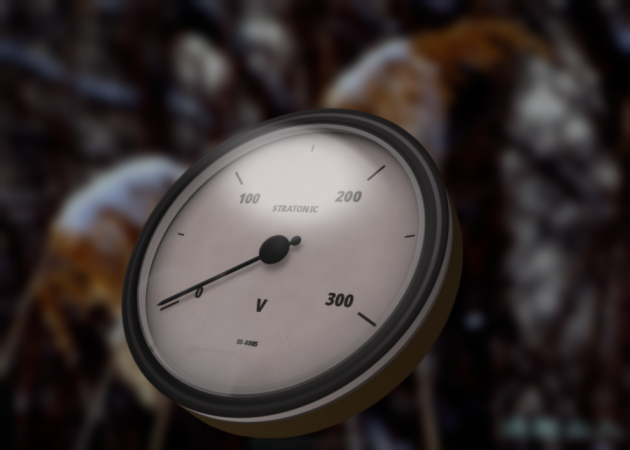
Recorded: {"value": 0, "unit": "V"}
